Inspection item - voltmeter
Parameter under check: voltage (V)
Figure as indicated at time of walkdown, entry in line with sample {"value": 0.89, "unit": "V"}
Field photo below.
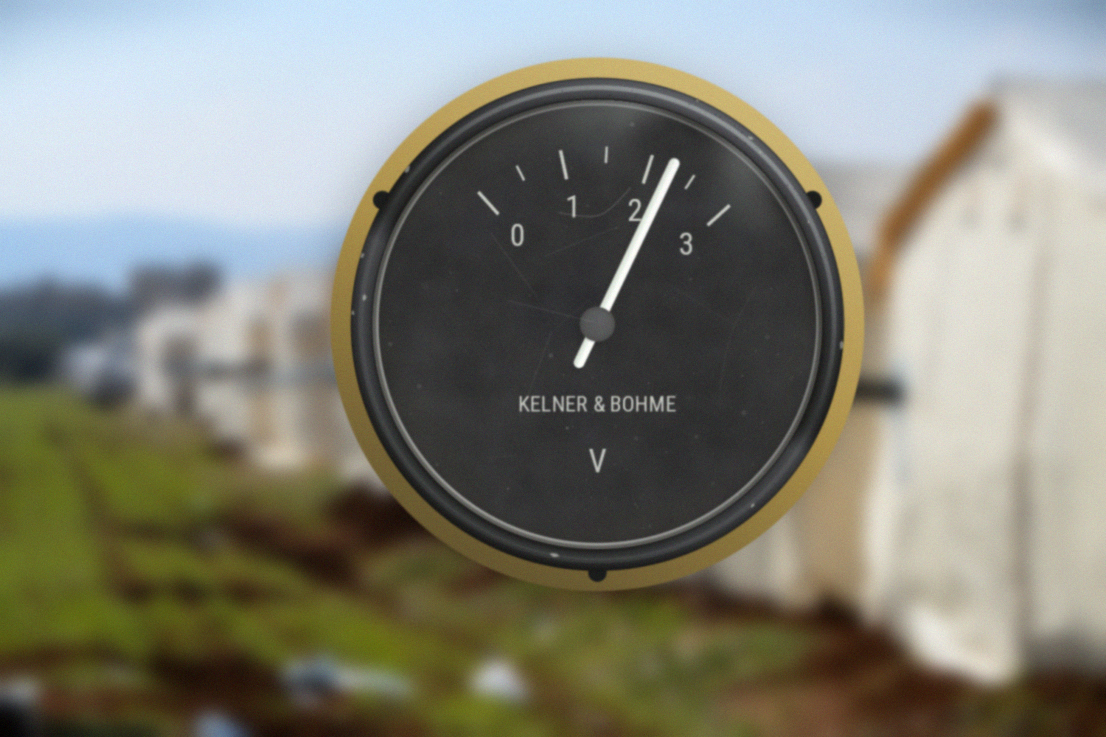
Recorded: {"value": 2.25, "unit": "V"}
